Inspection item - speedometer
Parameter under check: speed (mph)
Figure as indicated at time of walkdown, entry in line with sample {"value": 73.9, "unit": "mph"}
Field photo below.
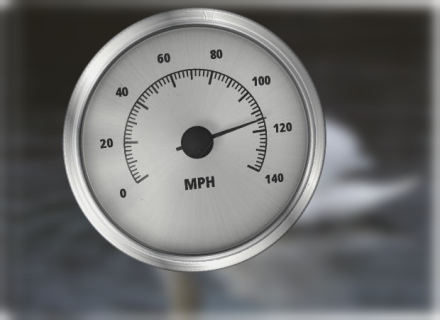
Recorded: {"value": 114, "unit": "mph"}
